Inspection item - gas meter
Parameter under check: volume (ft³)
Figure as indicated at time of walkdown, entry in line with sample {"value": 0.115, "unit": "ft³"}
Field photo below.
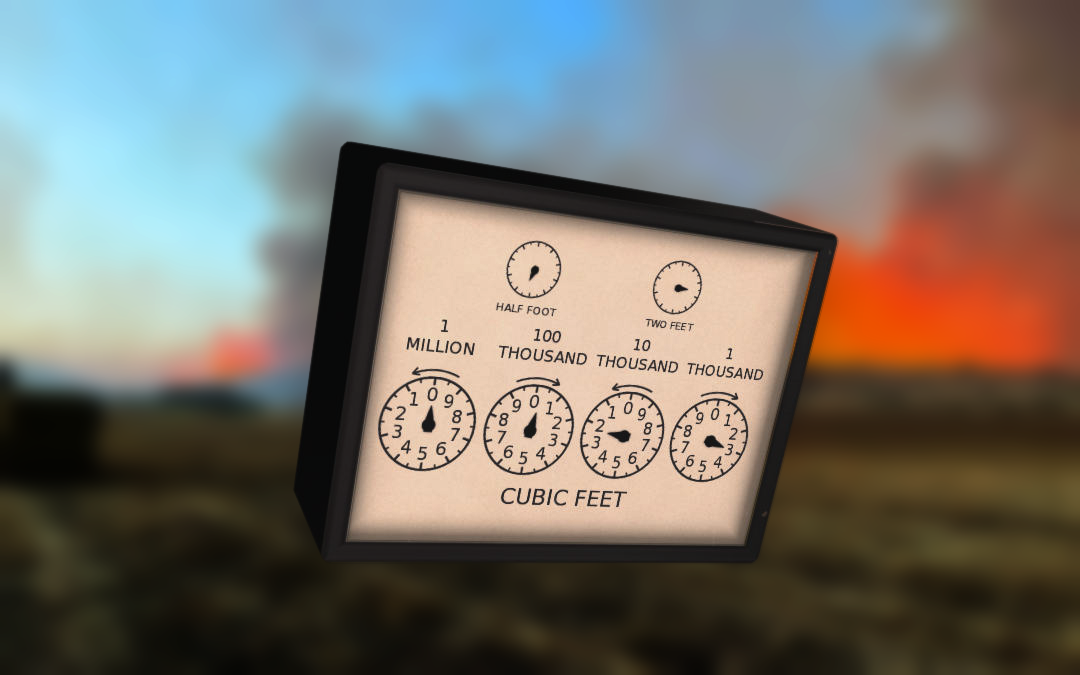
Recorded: {"value": 2300, "unit": "ft³"}
